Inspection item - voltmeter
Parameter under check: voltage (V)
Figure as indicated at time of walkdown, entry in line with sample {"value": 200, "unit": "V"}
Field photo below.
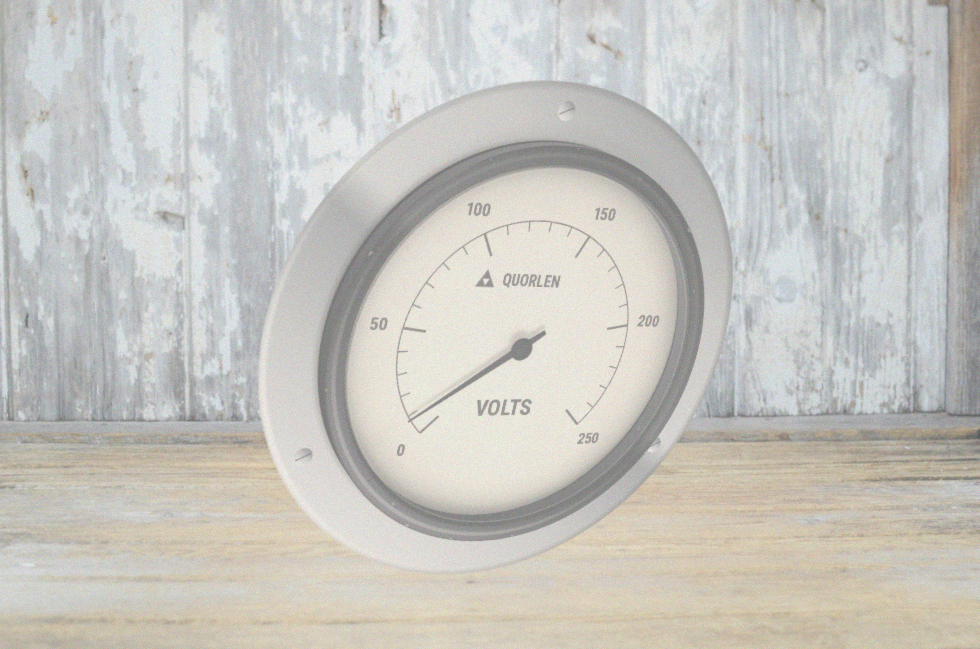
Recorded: {"value": 10, "unit": "V"}
